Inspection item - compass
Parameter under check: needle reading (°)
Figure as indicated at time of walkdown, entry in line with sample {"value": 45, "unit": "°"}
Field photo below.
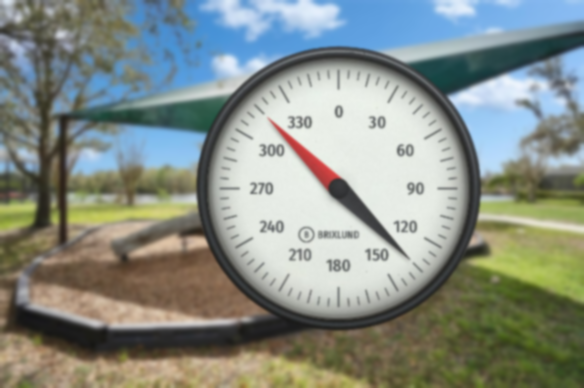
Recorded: {"value": 315, "unit": "°"}
